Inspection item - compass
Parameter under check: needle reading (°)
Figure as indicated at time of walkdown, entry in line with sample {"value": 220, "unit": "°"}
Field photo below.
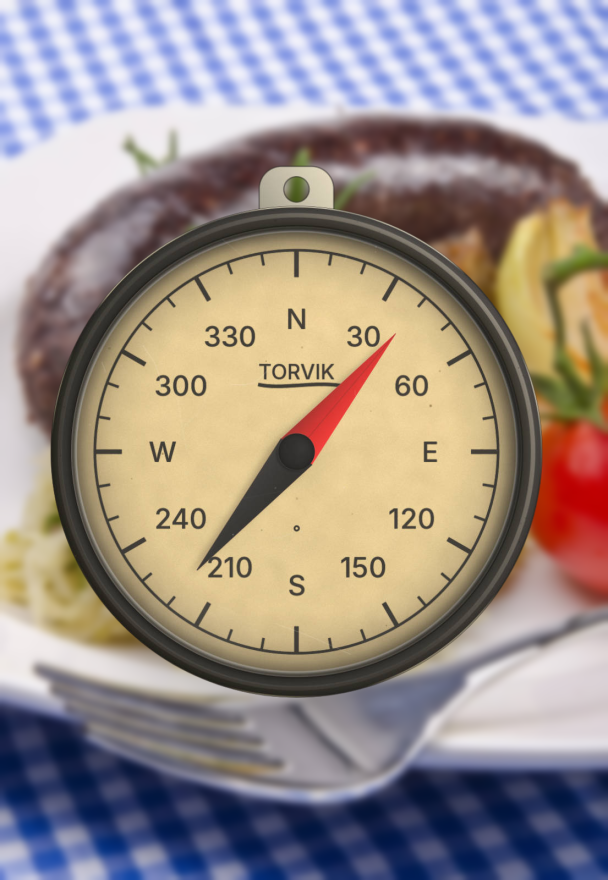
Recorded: {"value": 40, "unit": "°"}
